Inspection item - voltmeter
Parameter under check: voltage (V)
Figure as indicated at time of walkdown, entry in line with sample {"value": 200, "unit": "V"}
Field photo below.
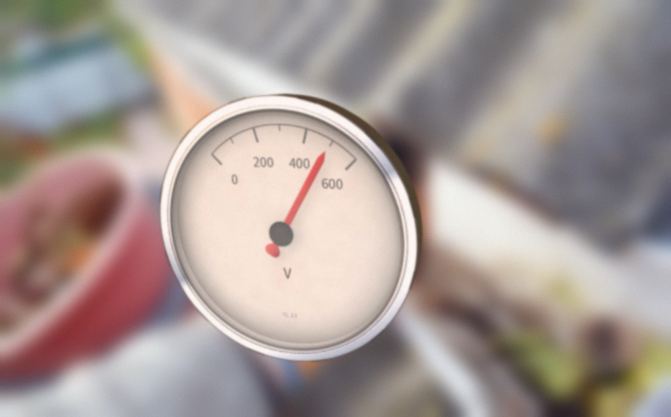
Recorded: {"value": 500, "unit": "V"}
